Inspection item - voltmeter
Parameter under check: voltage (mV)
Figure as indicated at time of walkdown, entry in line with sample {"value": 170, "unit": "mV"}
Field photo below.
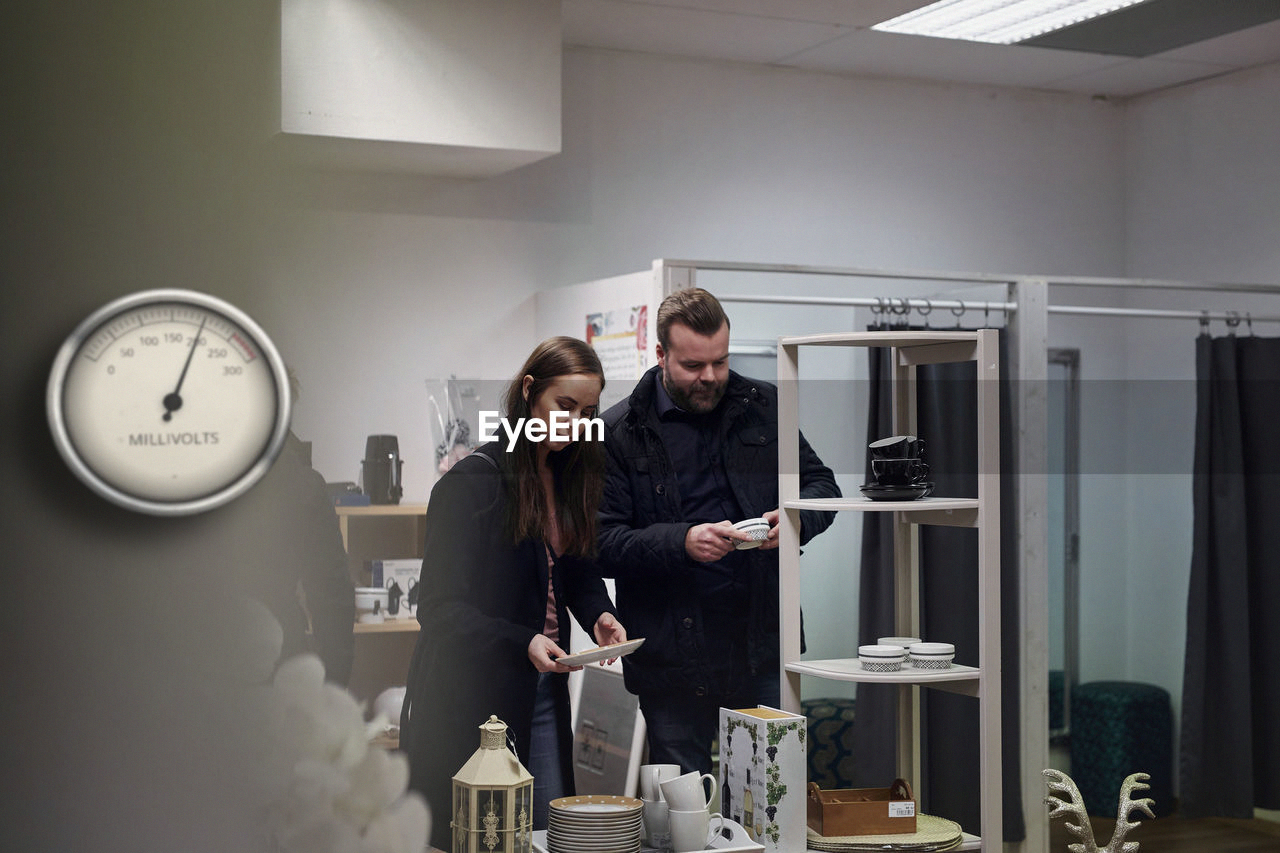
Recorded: {"value": 200, "unit": "mV"}
